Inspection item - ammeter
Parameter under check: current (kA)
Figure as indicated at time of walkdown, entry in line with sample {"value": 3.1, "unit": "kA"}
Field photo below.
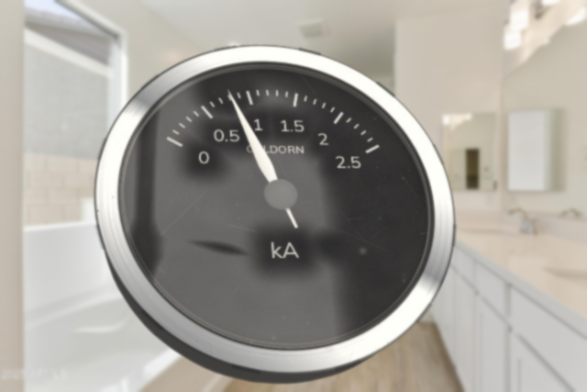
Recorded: {"value": 0.8, "unit": "kA"}
